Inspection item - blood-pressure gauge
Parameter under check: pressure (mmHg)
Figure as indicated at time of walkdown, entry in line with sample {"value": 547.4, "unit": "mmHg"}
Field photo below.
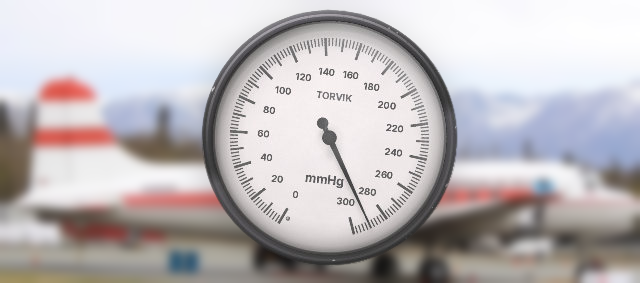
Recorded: {"value": 290, "unit": "mmHg"}
